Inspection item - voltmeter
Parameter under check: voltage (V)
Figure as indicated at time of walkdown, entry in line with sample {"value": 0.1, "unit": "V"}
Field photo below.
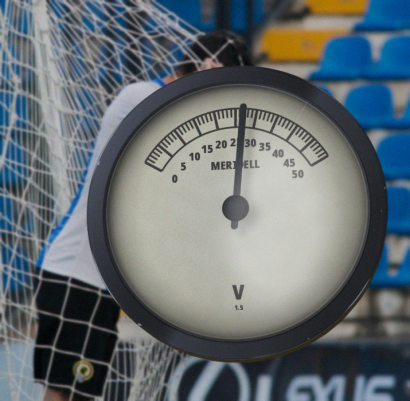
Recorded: {"value": 27, "unit": "V"}
